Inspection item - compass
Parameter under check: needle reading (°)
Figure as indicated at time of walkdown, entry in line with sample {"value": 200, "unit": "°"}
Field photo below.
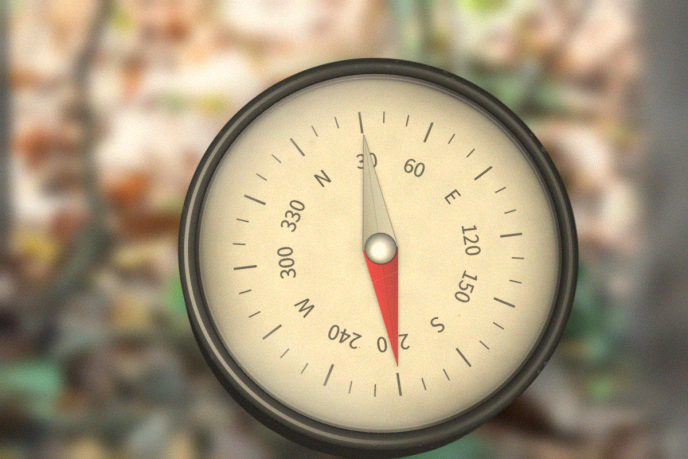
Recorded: {"value": 210, "unit": "°"}
